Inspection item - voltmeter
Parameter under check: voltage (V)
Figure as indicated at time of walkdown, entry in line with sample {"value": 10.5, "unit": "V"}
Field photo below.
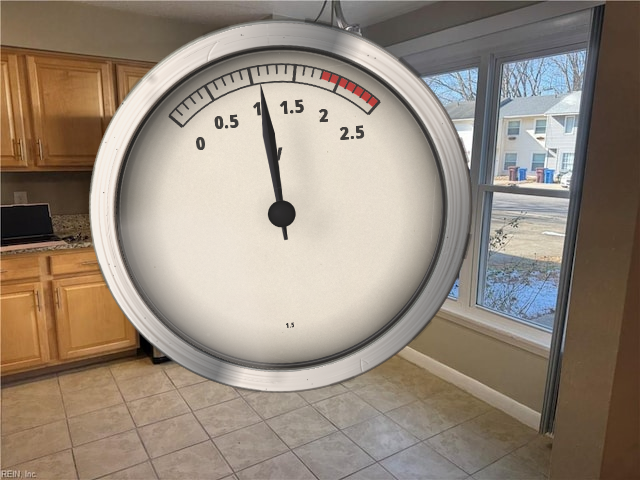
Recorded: {"value": 1.1, "unit": "V"}
